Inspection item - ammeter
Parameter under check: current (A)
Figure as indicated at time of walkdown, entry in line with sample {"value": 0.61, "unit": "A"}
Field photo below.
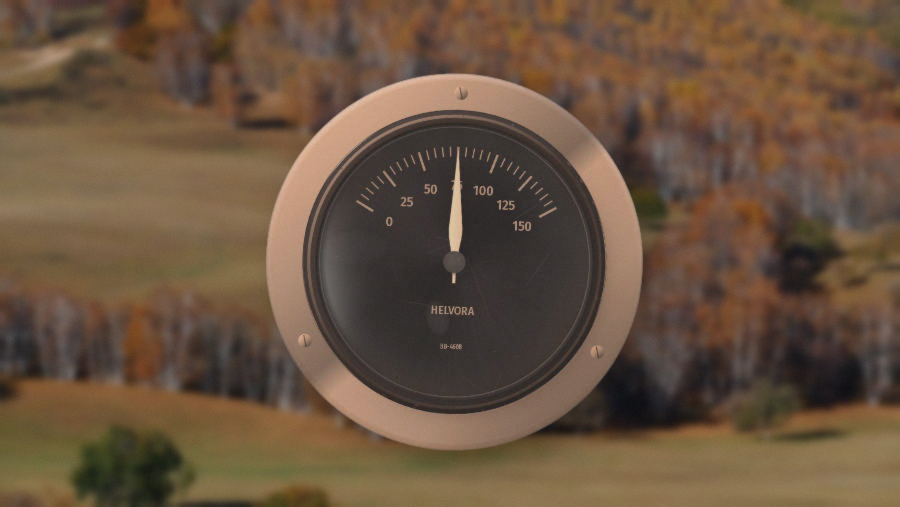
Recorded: {"value": 75, "unit": "A"}
